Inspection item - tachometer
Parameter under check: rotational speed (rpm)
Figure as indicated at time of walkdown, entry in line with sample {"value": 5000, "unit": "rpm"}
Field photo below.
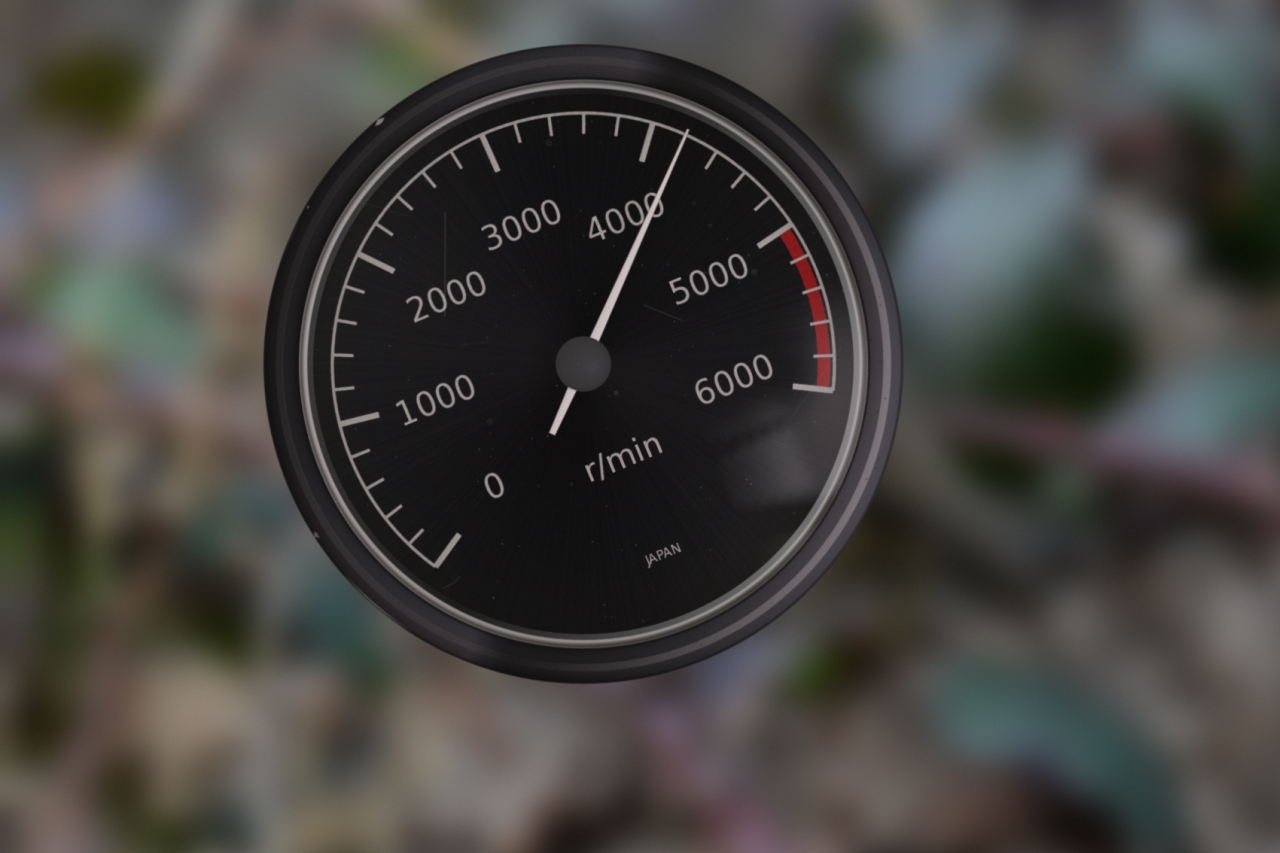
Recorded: {"value": 4200, "unit": "rpm"}
